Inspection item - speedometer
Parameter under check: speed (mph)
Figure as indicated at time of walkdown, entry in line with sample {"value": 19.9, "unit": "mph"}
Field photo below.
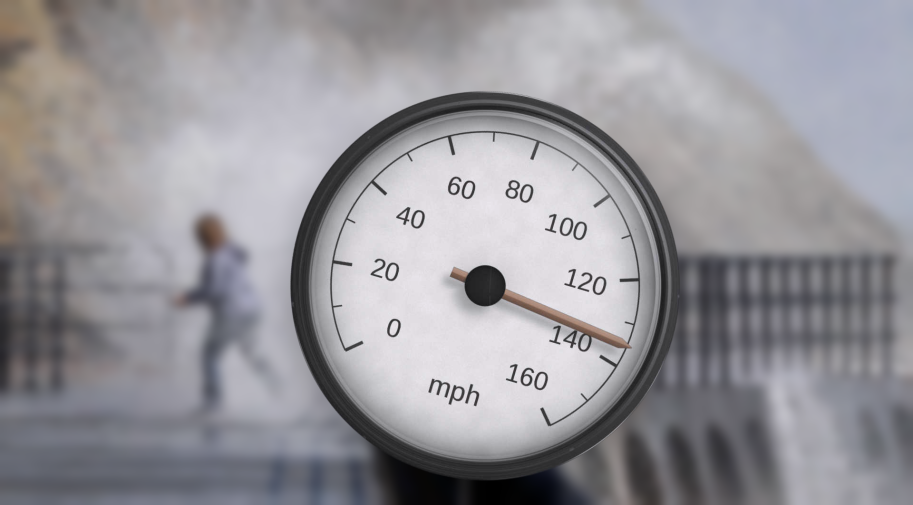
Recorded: {"value": 135, "unit": "mph"}
